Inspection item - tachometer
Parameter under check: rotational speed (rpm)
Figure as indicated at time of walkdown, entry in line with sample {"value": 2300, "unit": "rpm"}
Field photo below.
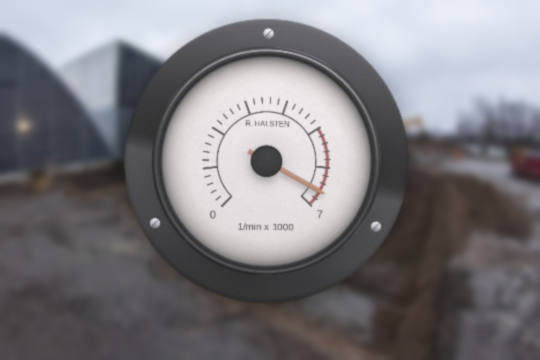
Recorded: {"value": 6600, "unit": "rpm"}
